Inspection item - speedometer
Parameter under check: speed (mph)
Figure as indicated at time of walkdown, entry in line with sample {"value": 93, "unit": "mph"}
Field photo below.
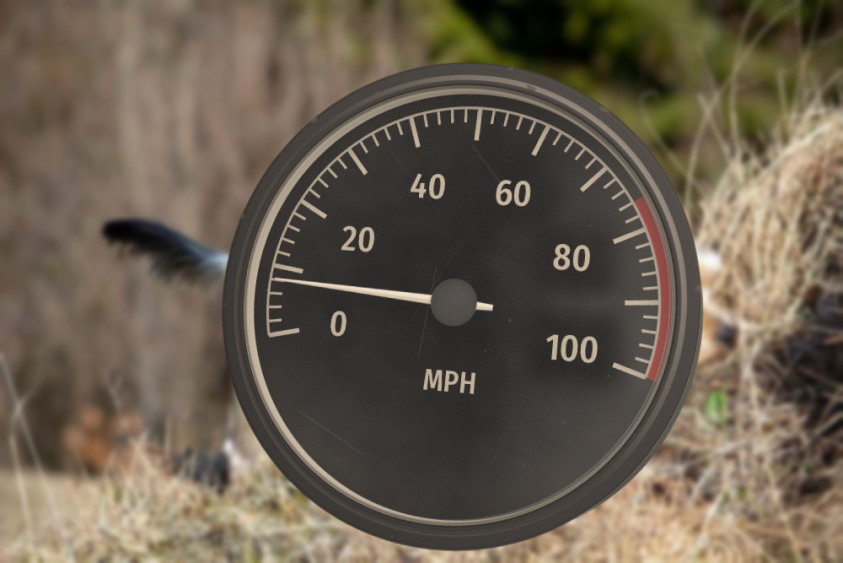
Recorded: {"value": 8, "unit": "mph"}
